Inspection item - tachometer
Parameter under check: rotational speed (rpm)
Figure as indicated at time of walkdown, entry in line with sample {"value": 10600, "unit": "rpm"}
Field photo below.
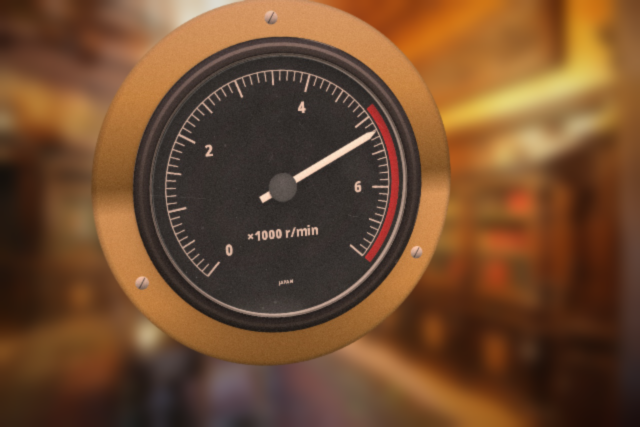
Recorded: {"value": 5200, "unit": "rpm"}
